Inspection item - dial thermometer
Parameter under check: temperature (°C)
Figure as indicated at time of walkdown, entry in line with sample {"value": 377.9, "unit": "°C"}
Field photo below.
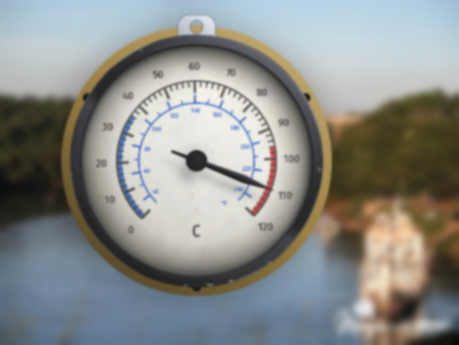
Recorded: {"value": 110, "unit": "°C"}
